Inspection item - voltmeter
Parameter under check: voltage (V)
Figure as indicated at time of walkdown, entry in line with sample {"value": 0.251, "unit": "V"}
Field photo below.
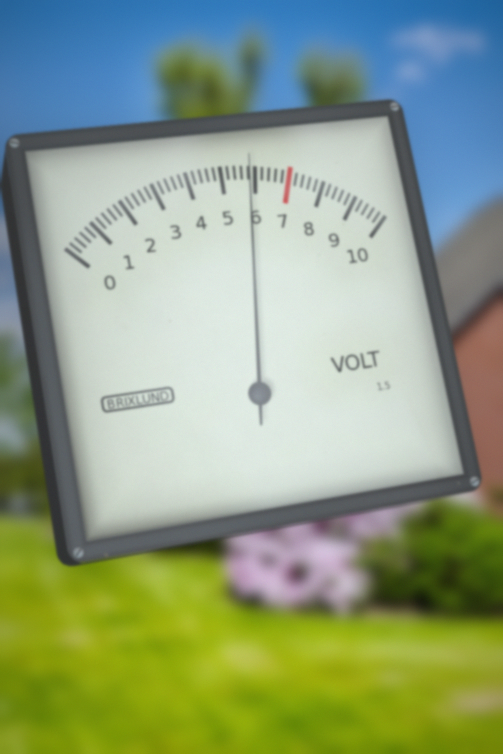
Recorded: {"value": 5.8, "unit": "V"}
